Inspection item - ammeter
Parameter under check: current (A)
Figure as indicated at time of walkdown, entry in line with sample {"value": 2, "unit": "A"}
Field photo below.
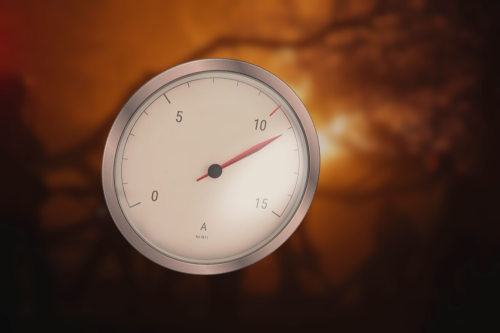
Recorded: {"value": 11, "unit": "A"}
